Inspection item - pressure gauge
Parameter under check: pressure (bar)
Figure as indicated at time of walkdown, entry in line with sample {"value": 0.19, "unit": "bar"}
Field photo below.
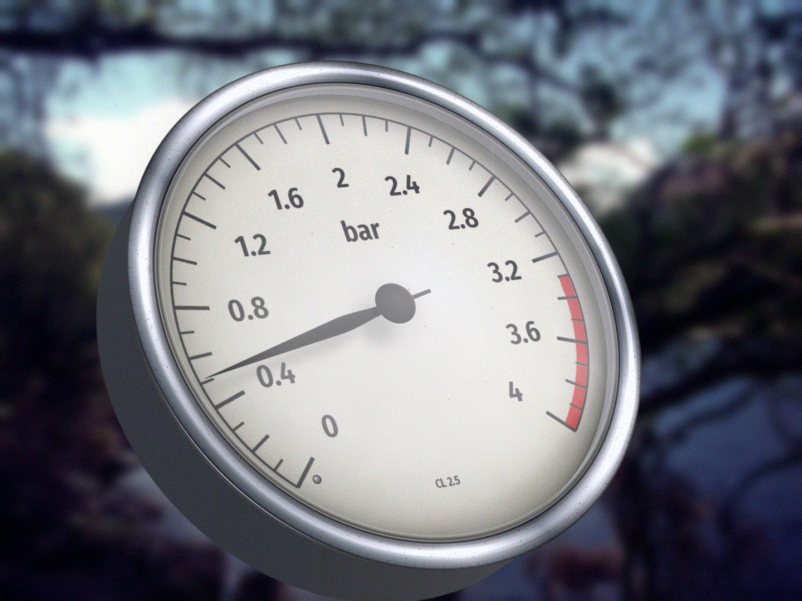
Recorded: {"value": 0.5, "unit": "bar"}
